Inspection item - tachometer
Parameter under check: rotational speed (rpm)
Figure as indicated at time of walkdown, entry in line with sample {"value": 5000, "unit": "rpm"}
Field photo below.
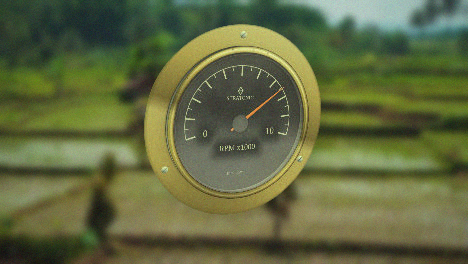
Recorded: {"value": 7500, "unit": "rpm"}
